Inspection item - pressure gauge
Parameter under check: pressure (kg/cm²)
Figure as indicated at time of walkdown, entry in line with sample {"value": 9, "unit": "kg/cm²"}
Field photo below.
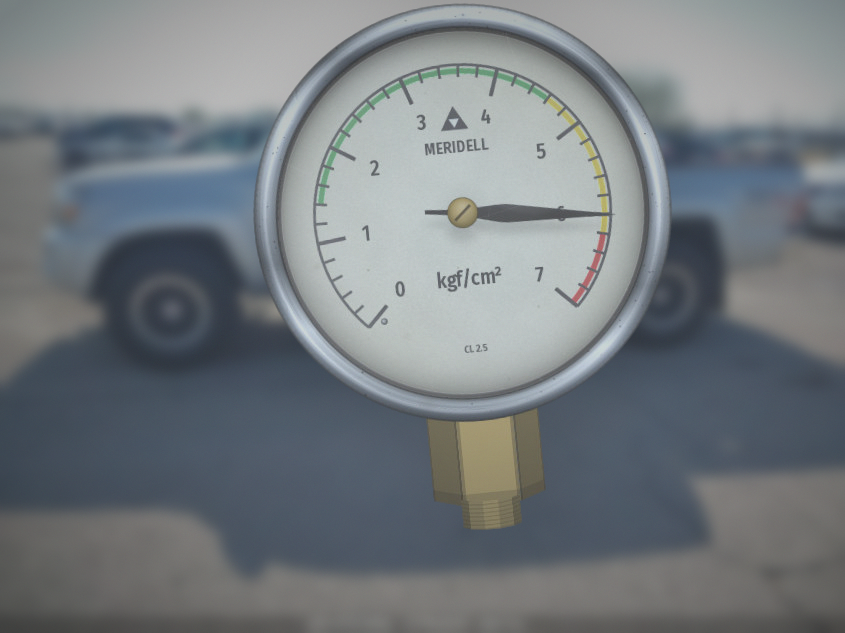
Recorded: {"value": 6, "unit": "kg/cm²"}
